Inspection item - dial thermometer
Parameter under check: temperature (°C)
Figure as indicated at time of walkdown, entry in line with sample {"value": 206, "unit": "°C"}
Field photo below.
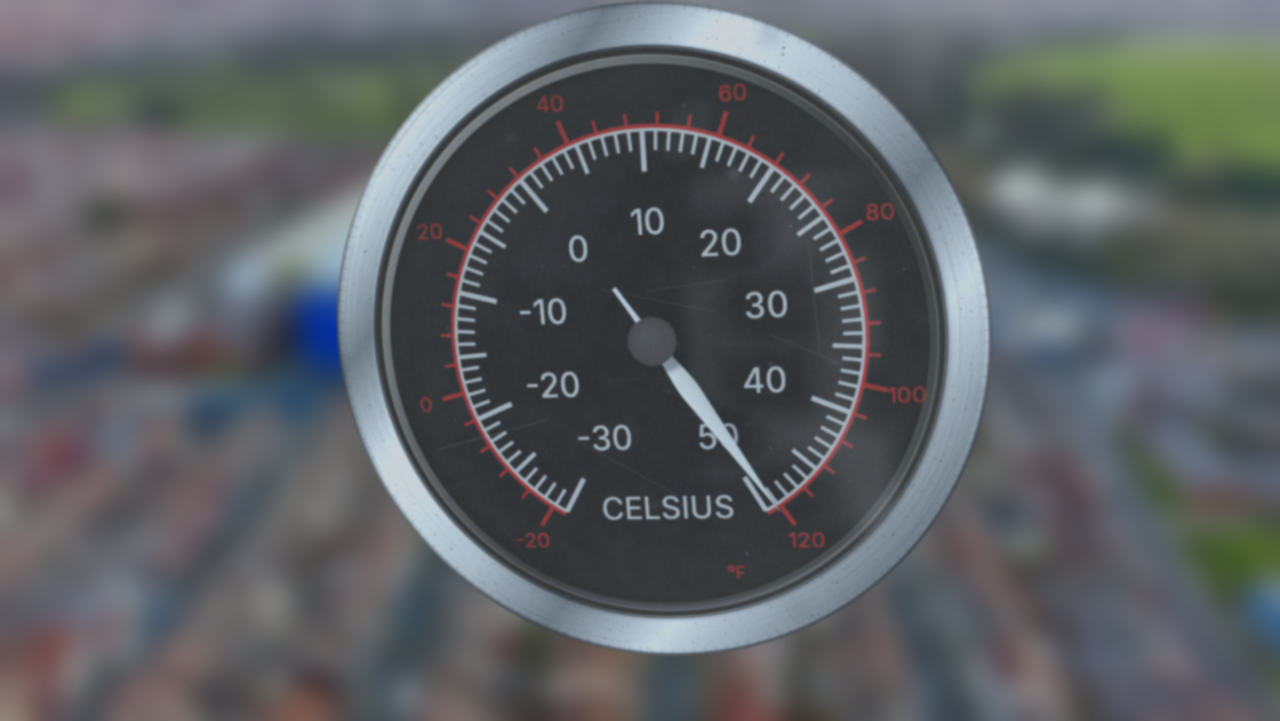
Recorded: {"value": 49, "unit": "°C"}
